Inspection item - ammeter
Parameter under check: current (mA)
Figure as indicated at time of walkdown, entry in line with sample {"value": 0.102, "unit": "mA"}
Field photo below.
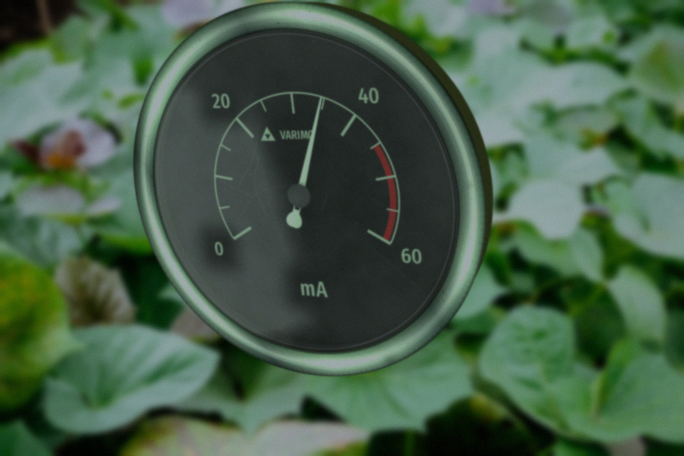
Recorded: {"value": 35, "unit": "mA"}
